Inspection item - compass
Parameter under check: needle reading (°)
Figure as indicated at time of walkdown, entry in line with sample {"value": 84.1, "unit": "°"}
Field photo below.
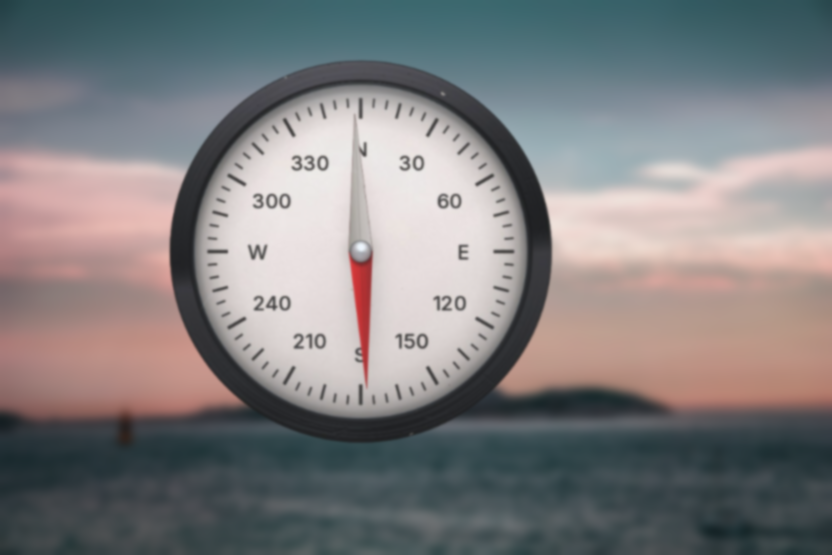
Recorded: {"value": 177.5, "unit": "°"}
